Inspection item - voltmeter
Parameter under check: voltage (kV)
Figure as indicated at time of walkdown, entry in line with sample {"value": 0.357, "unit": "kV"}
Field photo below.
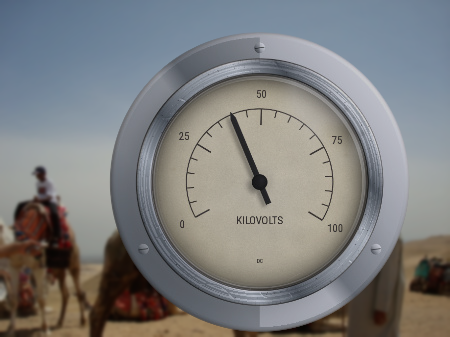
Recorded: {"value": 40, "unit": "kV"}
